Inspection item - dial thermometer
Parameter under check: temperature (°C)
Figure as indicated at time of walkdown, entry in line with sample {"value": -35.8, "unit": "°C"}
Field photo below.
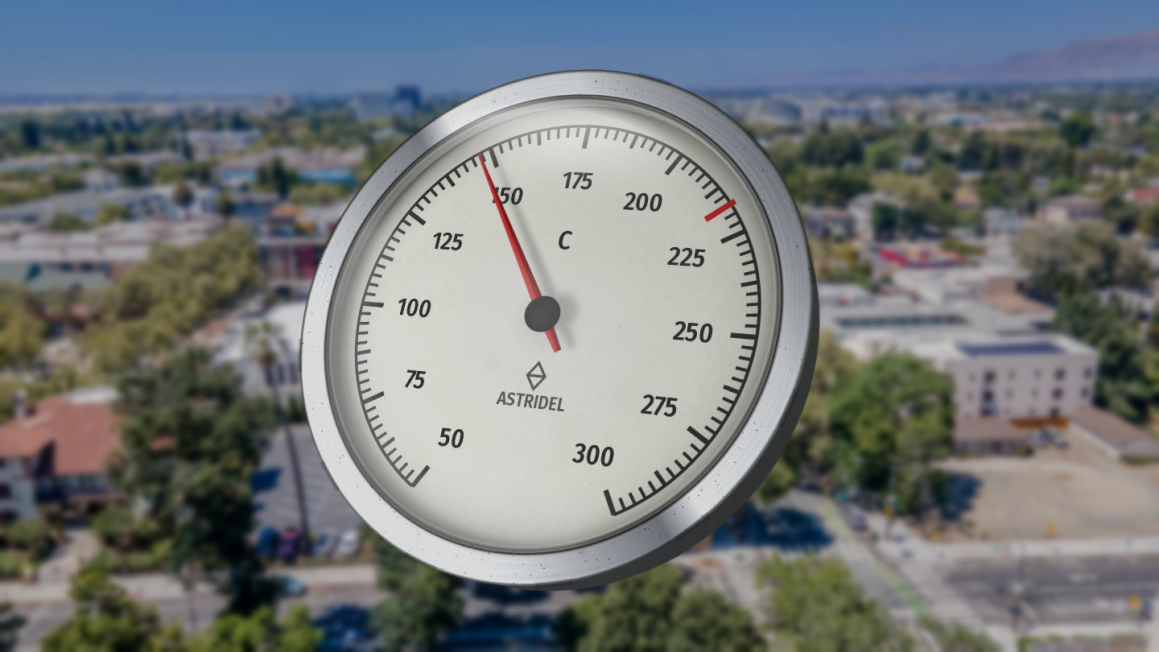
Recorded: {"value": 147.5, "unit": "°C"}
